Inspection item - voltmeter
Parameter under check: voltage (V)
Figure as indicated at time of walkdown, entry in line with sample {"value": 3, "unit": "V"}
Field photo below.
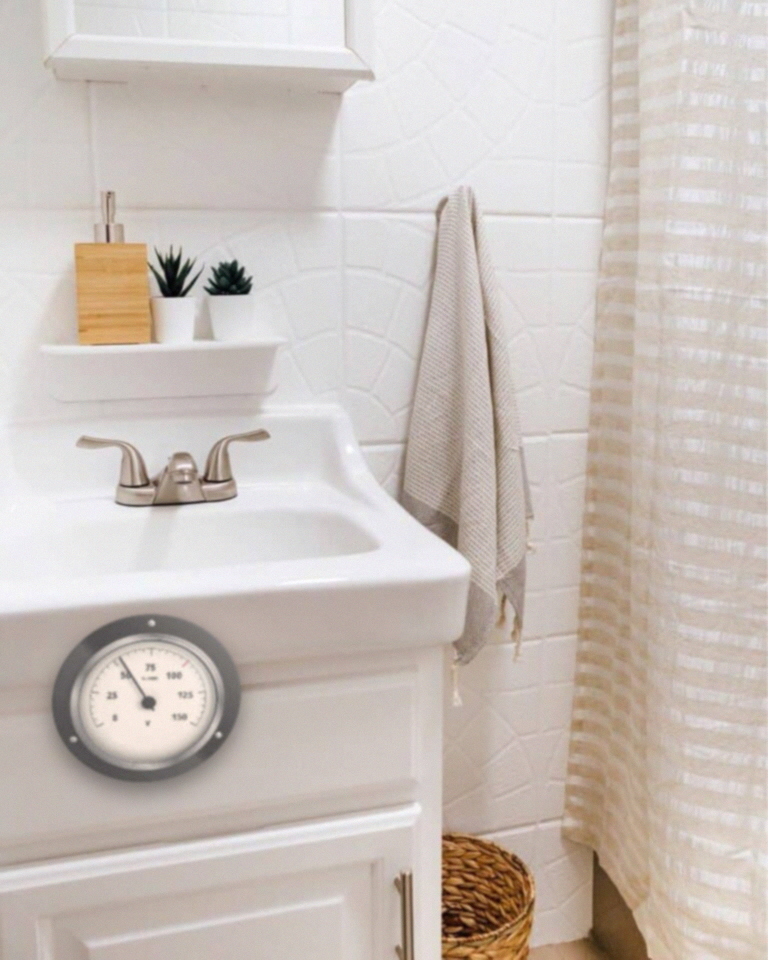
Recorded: {"value": 55, "unit": "V"}
